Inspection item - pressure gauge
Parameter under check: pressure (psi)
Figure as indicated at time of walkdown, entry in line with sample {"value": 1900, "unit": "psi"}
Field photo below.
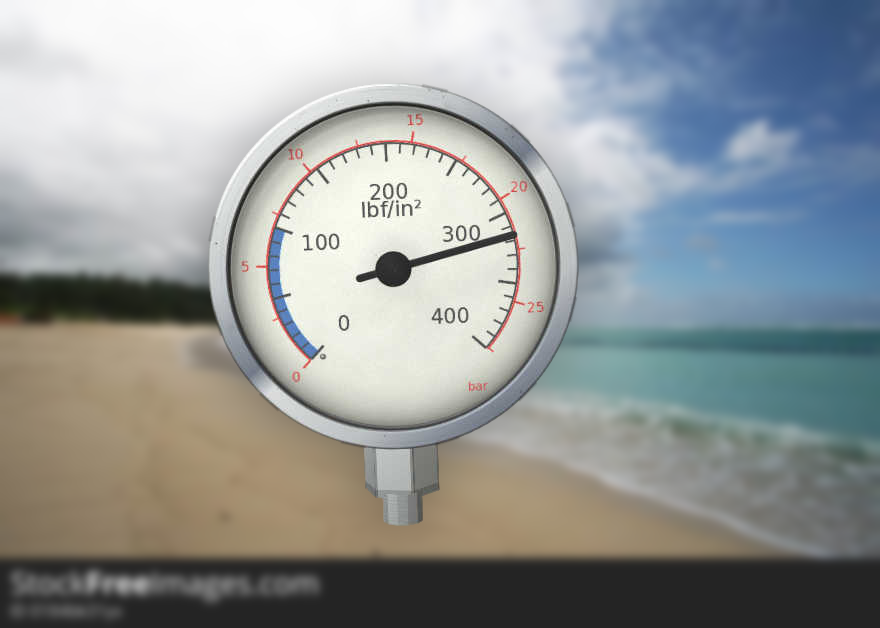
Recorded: {"value": 315, "unit": "psi"}
